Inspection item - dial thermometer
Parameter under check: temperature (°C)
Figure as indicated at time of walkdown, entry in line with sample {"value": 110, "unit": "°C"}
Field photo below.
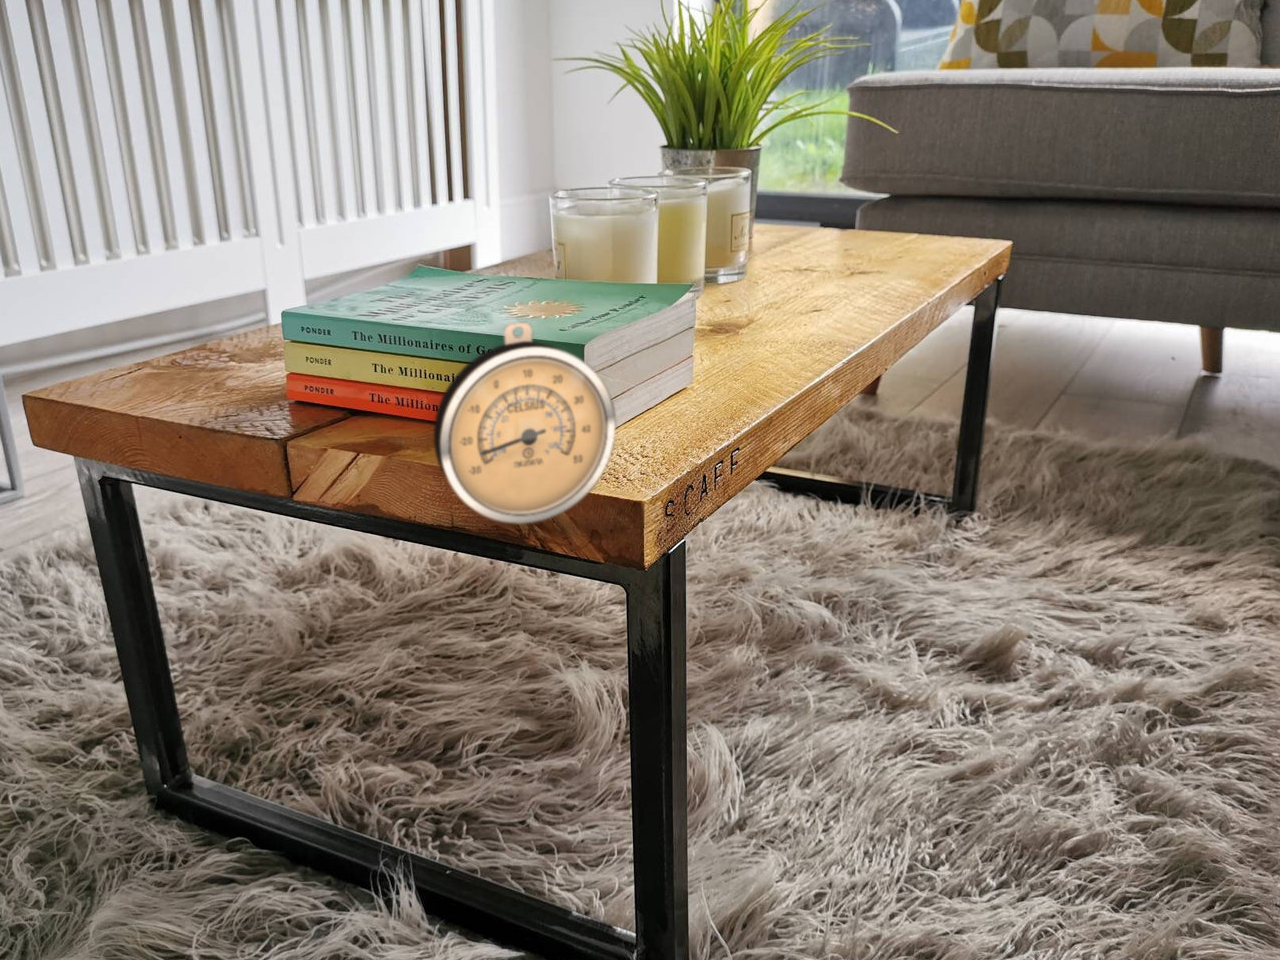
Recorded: {"value": -25, "unit": "°C"}
